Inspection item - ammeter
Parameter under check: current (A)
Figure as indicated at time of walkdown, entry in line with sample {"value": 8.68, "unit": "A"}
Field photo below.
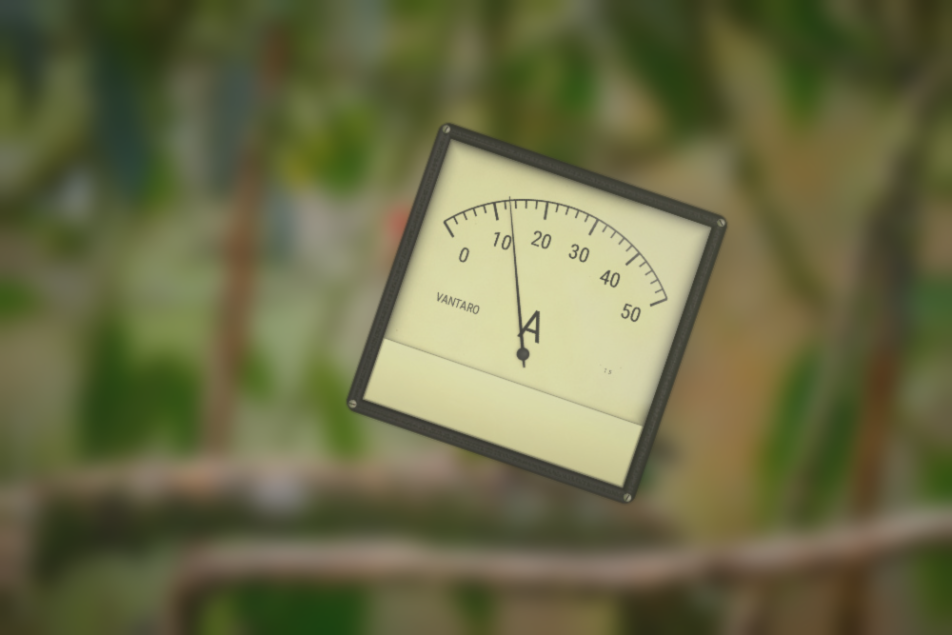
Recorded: {"value": 13, "unit": "A"}
